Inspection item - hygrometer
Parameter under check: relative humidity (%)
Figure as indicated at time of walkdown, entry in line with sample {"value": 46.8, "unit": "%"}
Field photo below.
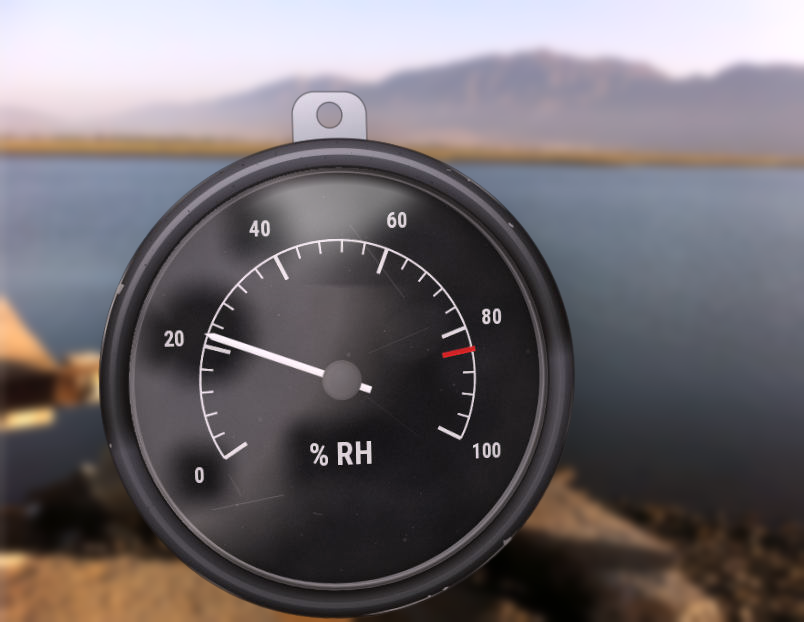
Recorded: {"value": 22, "unit": "%"}
